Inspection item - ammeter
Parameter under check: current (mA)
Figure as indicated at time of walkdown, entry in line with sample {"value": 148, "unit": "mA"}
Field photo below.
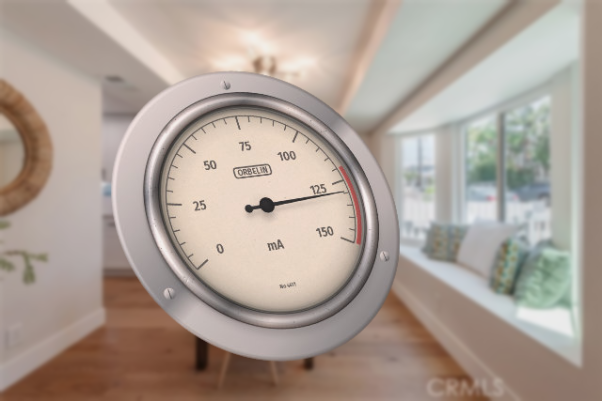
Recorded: {"value": 130, "unit": "mA"}
